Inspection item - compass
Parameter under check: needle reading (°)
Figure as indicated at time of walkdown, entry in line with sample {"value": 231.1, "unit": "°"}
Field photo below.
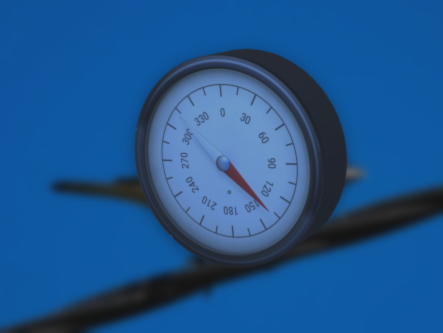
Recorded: {"value": 135, "unit": "°"}
